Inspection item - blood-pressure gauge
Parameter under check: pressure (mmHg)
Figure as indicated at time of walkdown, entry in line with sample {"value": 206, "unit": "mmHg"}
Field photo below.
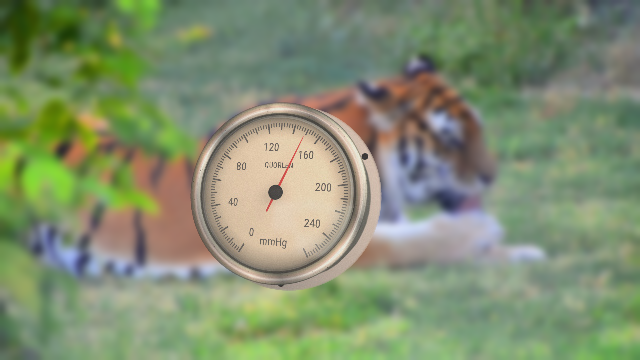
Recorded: {"value": 150, "unit": "mmHg"}
